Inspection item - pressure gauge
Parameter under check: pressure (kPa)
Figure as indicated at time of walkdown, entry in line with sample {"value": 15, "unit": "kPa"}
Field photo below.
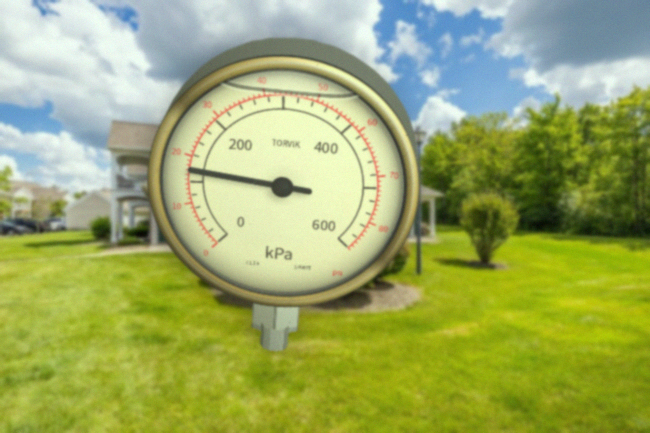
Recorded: {"value": 120, "unit": "kPa"}
